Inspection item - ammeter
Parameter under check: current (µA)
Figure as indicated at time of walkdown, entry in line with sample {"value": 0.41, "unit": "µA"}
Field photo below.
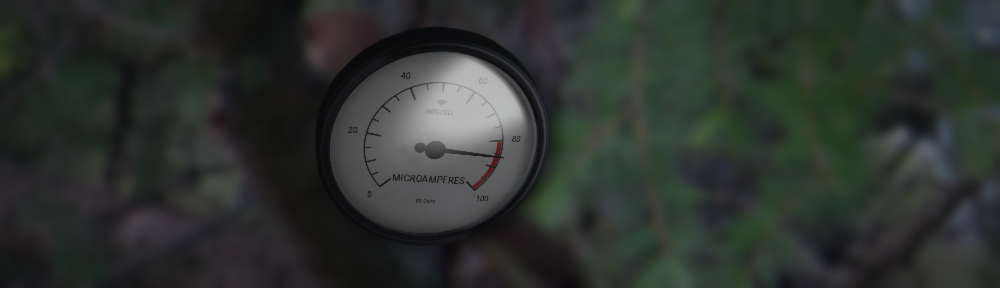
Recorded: {"value": 85, "unit": "µA"}
